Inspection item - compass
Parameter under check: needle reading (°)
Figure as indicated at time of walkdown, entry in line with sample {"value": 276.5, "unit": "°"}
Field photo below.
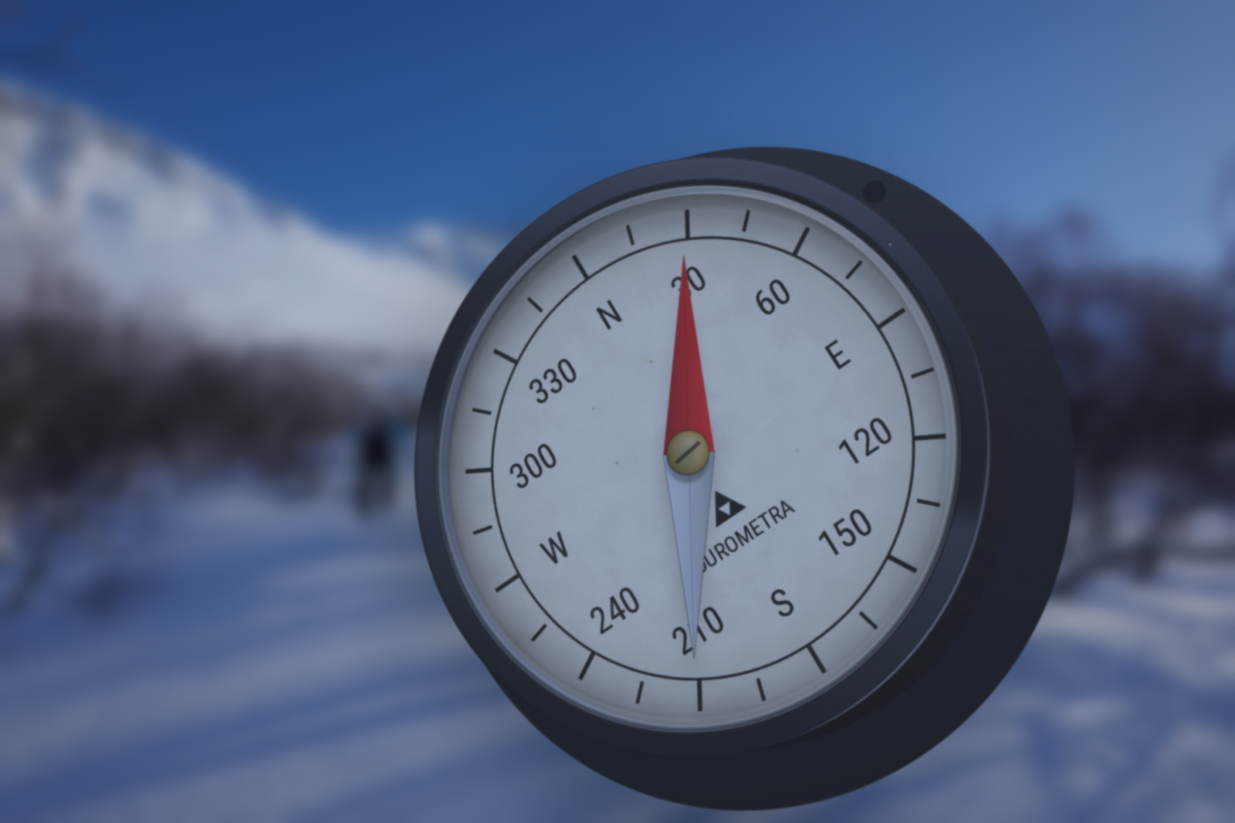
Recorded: {"value": 30, "unit": "°"}
